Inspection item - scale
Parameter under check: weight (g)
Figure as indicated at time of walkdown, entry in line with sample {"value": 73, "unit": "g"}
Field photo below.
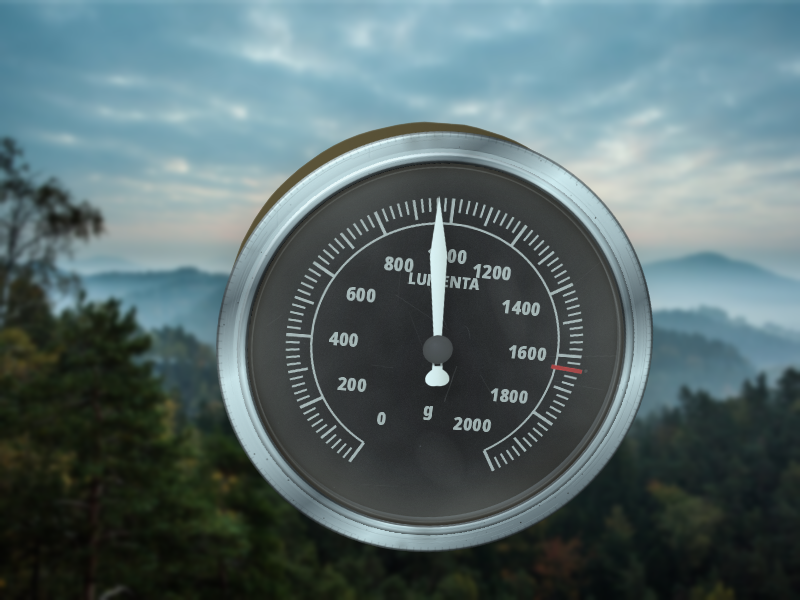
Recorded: {"value": 960, "unit": "g"}
